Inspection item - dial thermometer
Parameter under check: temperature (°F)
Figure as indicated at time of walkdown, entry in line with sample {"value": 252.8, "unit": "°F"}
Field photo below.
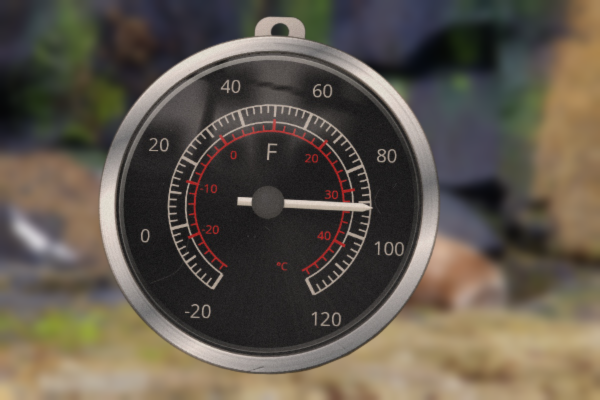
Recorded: {"value": 92, "unit": "°F"}
